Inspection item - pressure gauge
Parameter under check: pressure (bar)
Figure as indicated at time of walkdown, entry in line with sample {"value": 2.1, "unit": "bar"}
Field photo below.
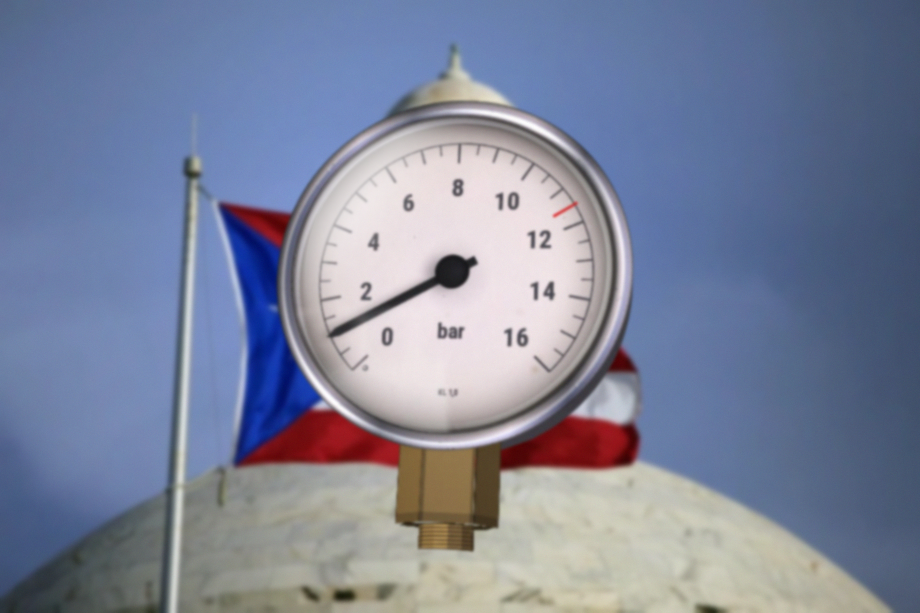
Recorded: {"value": 1, "unit": "bar"}
